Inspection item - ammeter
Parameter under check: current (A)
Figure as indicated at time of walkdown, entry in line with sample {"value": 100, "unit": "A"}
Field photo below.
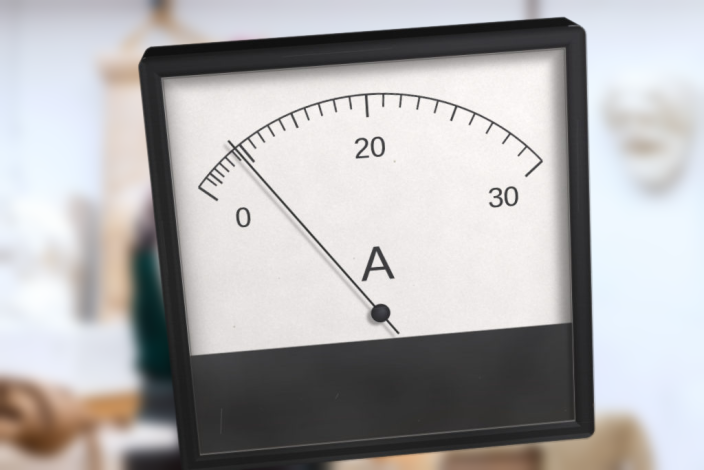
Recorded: {"value": 9.5, "unit": "A"}
